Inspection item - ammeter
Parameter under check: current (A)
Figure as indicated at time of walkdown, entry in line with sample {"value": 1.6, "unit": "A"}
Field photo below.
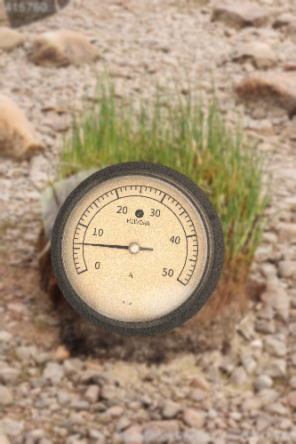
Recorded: {"value": 6, "unit": "A"}
